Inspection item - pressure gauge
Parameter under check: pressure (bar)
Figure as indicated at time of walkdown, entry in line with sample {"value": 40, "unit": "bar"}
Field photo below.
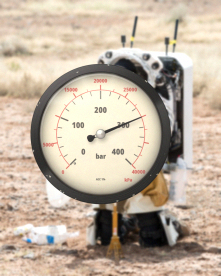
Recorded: {"value": 300, "unit": "bar"}
